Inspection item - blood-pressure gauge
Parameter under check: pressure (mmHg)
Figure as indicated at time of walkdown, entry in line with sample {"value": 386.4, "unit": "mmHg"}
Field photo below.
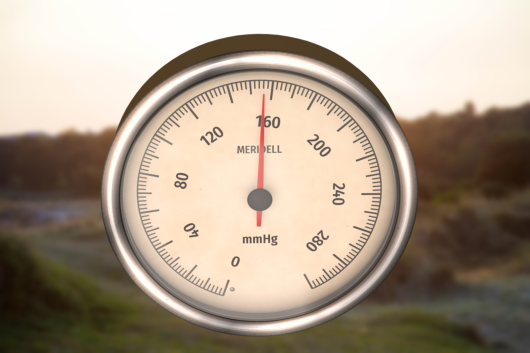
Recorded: {"value": 156, "unit": "mmHg"}
